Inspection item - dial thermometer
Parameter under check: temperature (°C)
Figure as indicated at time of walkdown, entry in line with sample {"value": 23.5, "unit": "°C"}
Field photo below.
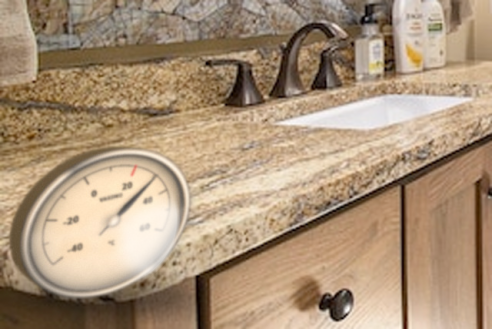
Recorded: {"value": 30, "unit": "°C"}
